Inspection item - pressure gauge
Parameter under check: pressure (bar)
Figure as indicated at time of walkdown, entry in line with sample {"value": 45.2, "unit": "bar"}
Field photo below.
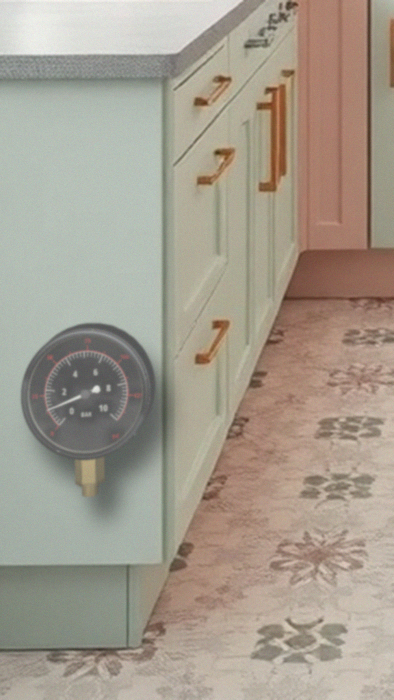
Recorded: {"value": 1, "unit": "bar"}
